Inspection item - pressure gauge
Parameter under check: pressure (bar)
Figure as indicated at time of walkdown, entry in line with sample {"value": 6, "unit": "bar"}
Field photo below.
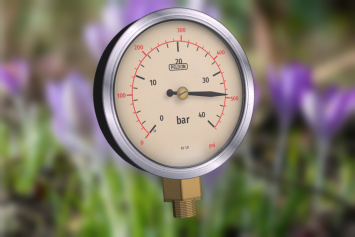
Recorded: {"value": 34, "unit": "bar"}
